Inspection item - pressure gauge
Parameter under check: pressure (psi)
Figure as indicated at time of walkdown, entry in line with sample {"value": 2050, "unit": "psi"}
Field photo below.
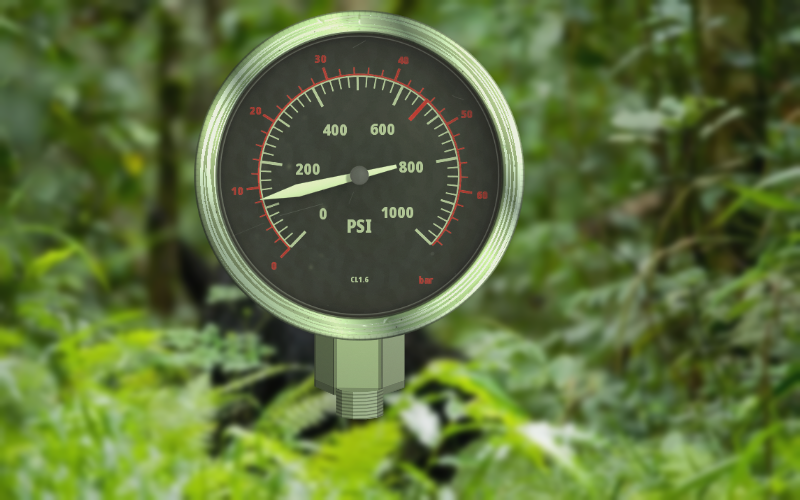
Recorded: {"value": 120, "unit": "psi"}
